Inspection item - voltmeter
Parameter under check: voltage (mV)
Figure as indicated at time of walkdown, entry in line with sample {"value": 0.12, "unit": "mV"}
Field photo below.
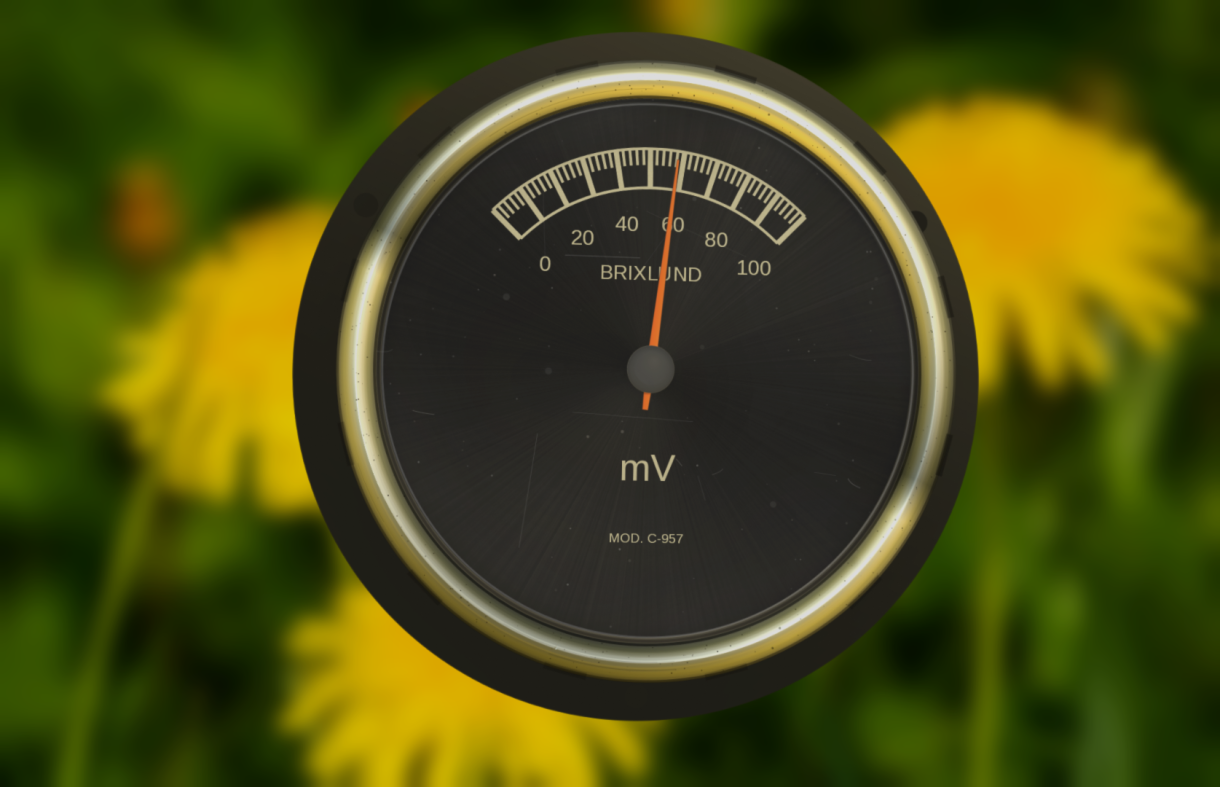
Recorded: {"value": 58, "unit": "mV"}
